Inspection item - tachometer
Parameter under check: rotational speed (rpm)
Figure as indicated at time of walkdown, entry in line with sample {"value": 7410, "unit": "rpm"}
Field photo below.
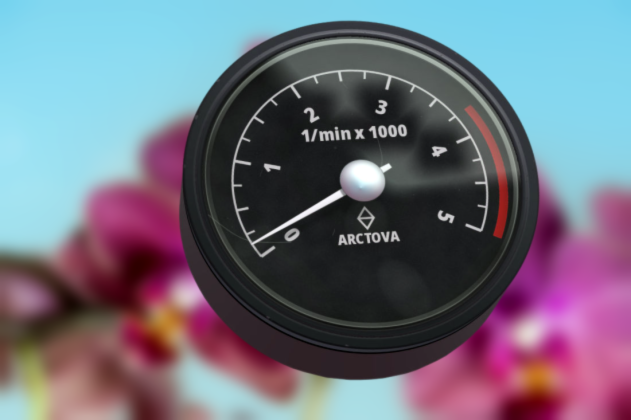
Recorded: {"value": 125, "unit": "rpm"}
